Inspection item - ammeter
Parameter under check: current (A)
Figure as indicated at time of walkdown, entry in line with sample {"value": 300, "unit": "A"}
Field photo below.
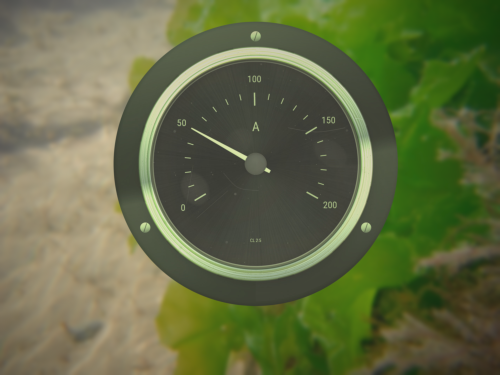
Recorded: {"value": 50, "unit": "A"}
